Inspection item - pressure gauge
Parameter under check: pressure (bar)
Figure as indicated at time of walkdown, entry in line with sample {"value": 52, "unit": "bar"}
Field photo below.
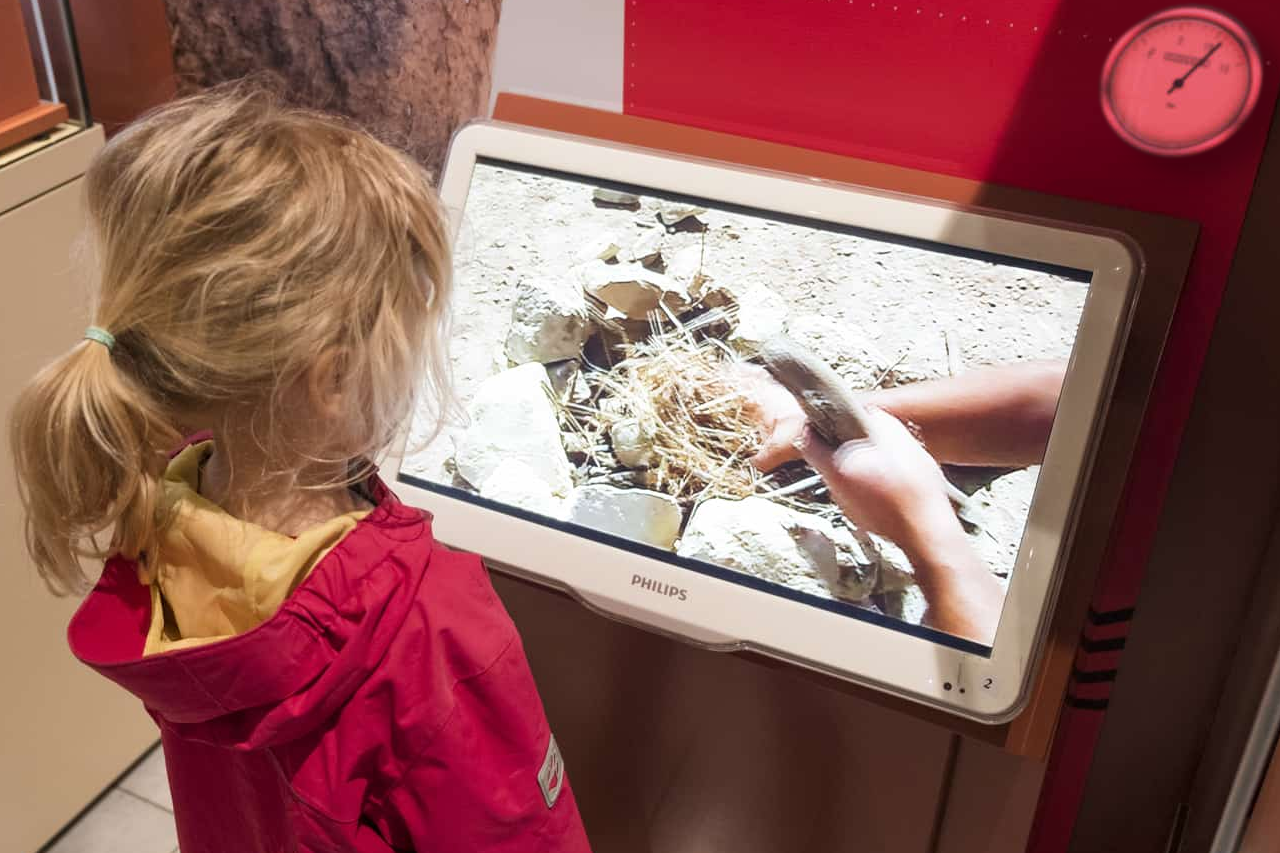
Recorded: {"value": 11, "unit": "bar"}
